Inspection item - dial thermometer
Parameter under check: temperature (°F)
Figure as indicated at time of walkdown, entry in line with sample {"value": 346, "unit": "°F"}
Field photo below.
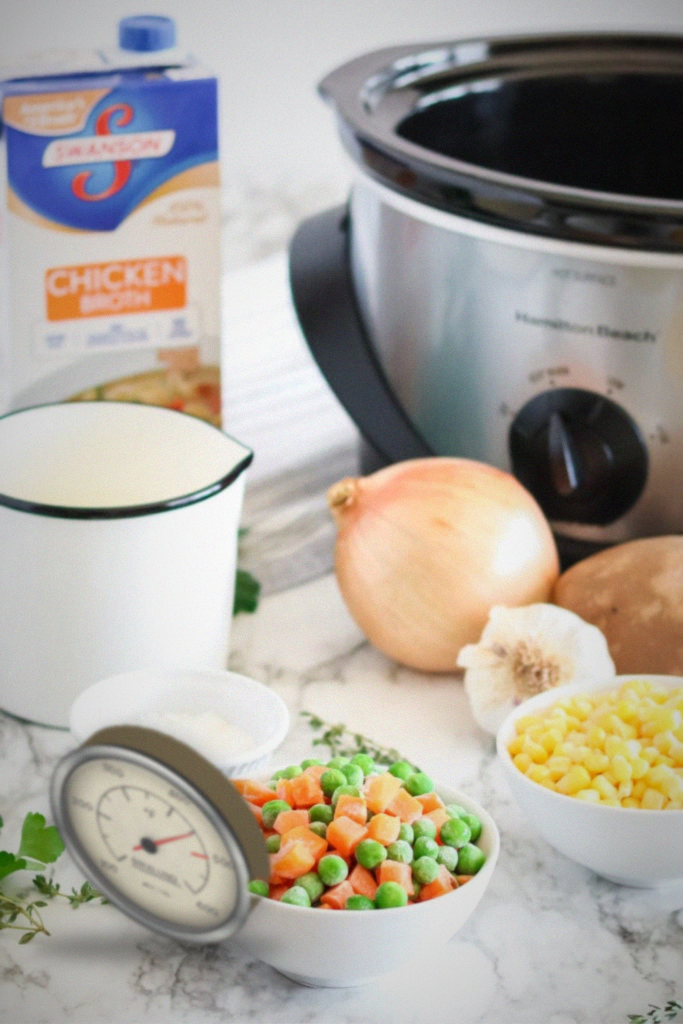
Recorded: {"value": 450, "unit": "°F"}
